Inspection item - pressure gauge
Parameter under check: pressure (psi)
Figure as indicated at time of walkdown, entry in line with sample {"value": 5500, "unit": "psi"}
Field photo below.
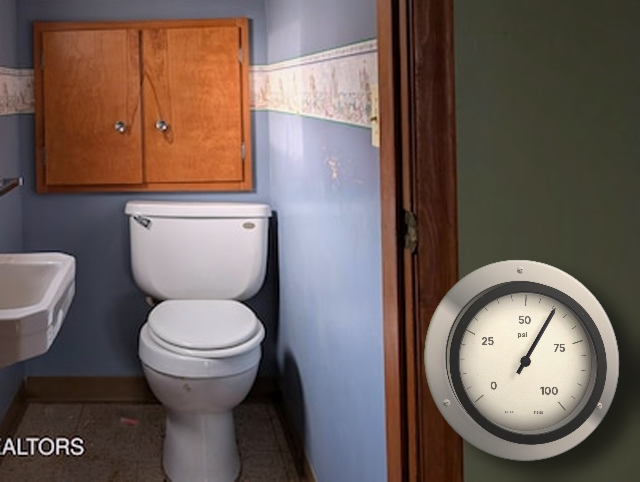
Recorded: {"value": 60, "unit": "psi"}
